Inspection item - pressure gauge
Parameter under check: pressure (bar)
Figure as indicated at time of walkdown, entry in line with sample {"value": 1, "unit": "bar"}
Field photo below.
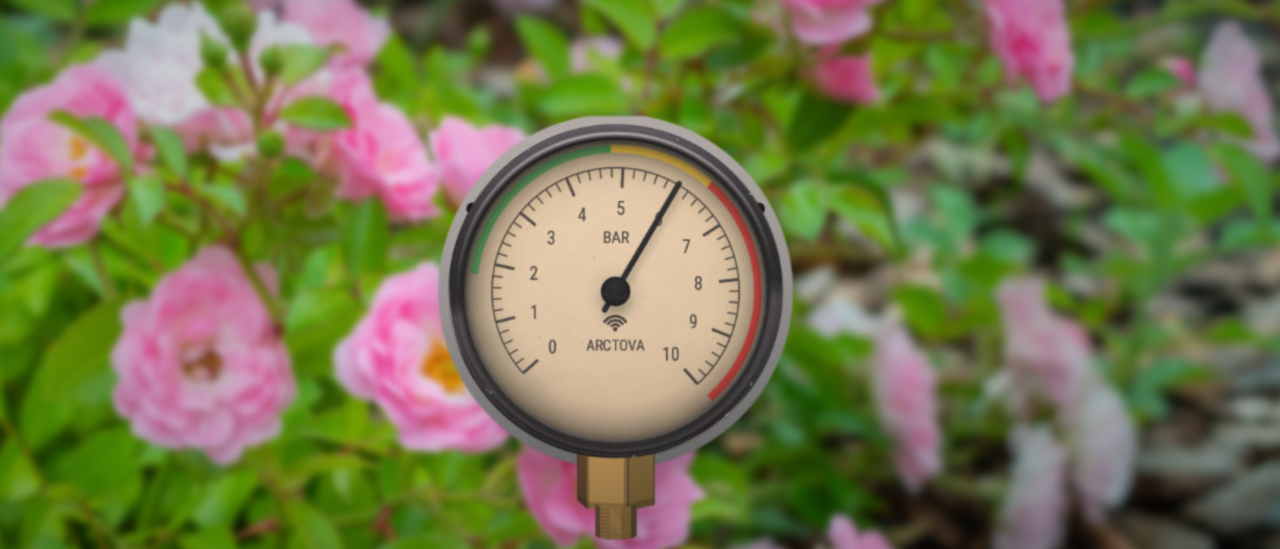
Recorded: {"value": 6, "unit": "bar"}
